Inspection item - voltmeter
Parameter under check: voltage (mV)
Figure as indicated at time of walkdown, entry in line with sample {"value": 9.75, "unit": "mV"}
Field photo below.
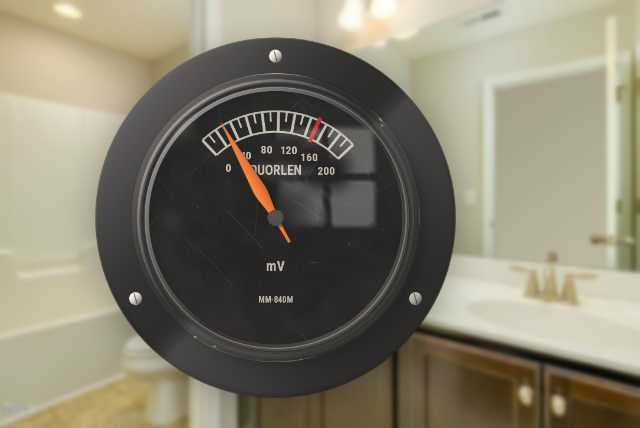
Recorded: {"value": 30, "unit": "mV"}
